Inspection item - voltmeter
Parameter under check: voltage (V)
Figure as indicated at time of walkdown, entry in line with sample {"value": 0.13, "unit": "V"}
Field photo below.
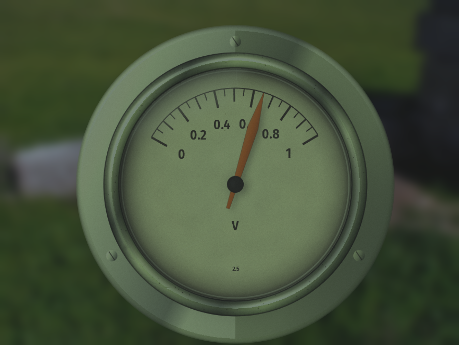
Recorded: {"value": 0.65, "unit": "V"}
